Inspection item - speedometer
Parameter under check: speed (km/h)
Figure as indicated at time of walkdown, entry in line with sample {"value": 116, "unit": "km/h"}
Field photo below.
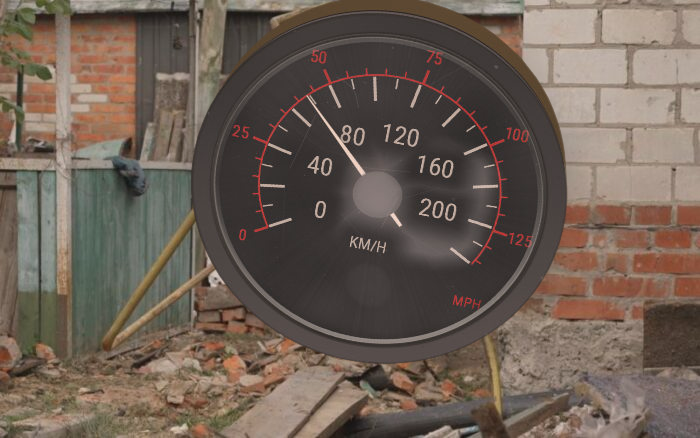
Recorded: {"value": 70, "unit": "km/h"}
